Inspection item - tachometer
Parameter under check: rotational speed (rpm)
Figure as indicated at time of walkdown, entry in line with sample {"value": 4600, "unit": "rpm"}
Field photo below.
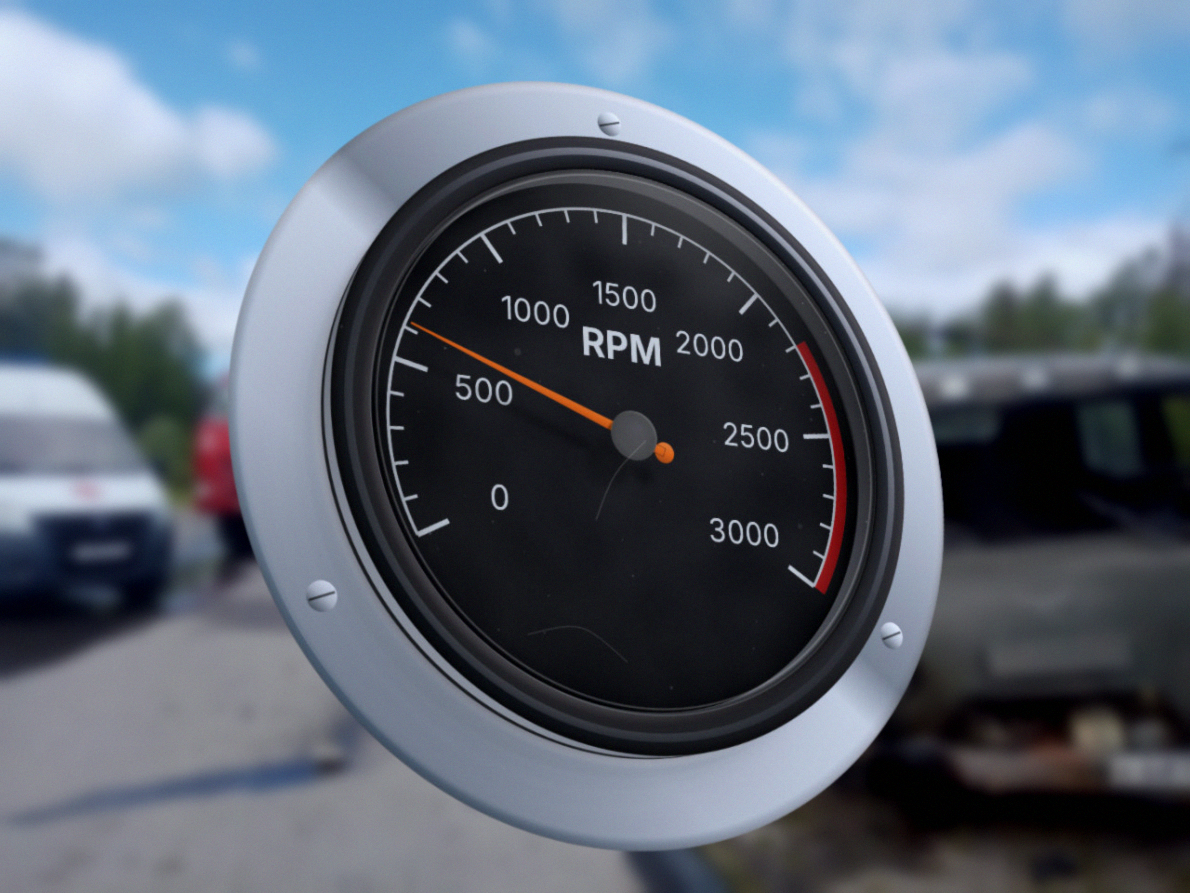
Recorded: {"value": 600, "unit": "rpm"}
